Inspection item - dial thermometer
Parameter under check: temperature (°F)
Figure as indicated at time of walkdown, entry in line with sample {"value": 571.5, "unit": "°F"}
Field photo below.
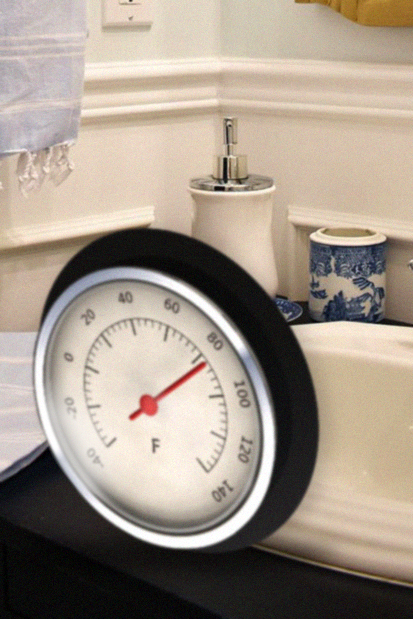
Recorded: {"value": 84, "unit": "°F"}
